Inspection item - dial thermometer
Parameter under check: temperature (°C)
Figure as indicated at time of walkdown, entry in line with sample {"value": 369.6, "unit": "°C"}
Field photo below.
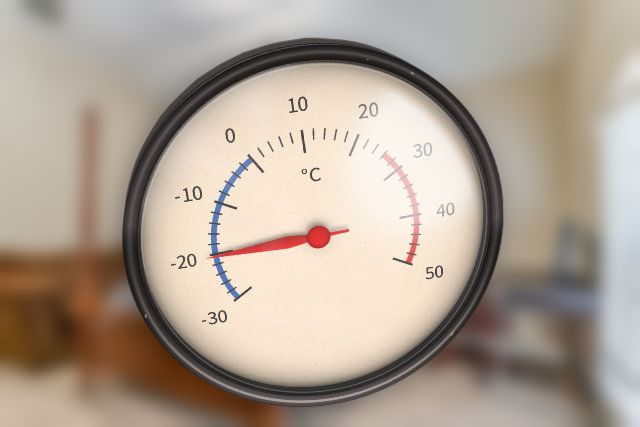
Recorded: {"value": -20, "unit": "°C"}
